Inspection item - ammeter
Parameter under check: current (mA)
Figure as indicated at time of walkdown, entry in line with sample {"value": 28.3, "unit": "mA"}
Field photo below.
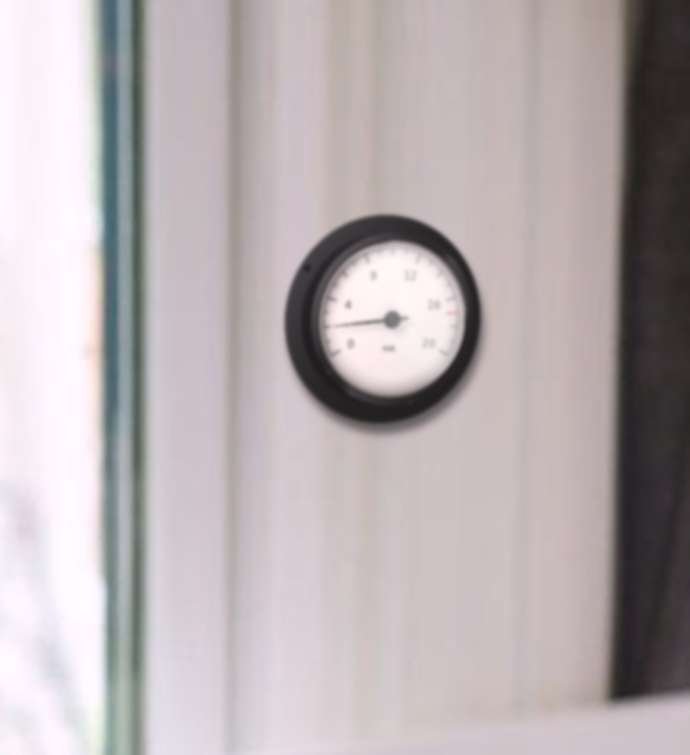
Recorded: {"value": 2, "unit": "mA"}
